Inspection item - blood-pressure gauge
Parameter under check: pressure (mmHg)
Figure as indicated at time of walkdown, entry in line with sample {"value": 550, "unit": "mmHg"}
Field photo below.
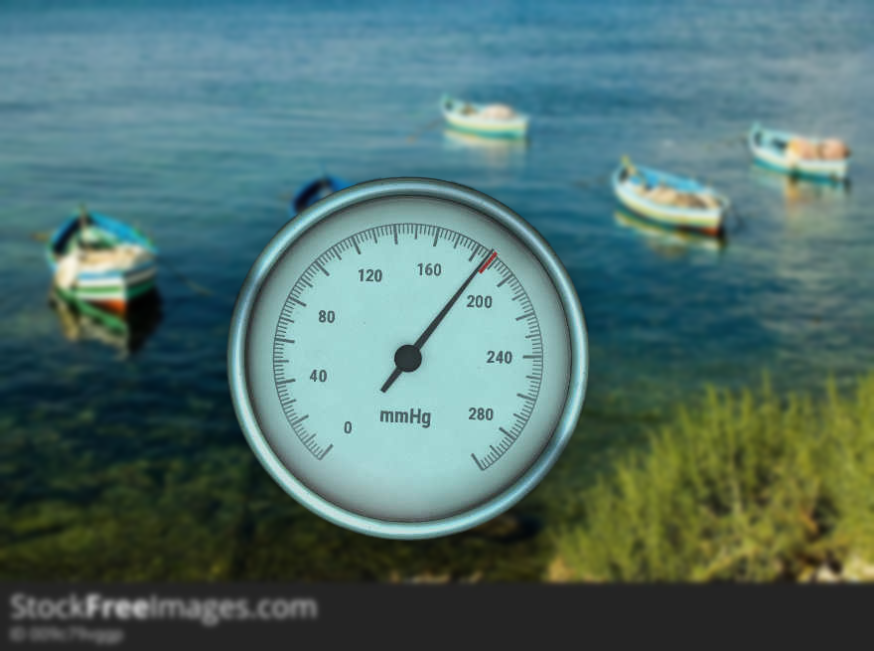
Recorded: {"value": 186, "unit": "mmHg"}
